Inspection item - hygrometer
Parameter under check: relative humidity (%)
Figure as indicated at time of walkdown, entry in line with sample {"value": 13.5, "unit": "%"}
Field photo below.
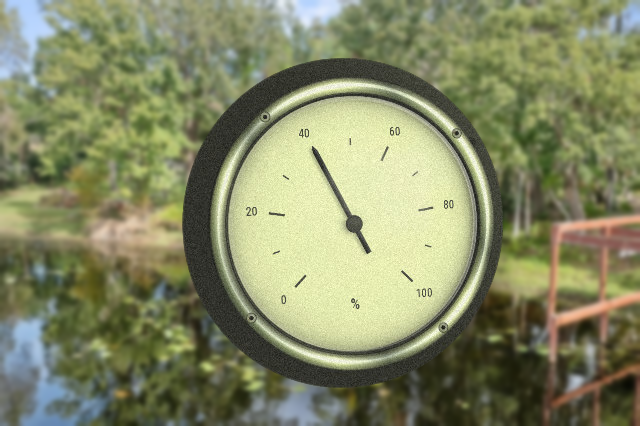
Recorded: {"value": 40, "unit": "%"}
